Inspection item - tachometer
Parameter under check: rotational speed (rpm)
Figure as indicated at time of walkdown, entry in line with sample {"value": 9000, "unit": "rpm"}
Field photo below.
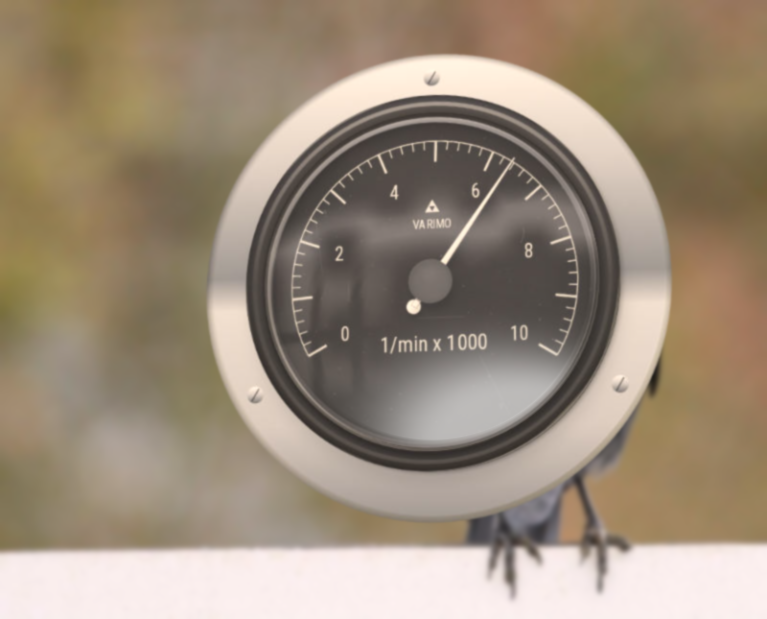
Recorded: {"value": 6400, "unit": "rpm"}
